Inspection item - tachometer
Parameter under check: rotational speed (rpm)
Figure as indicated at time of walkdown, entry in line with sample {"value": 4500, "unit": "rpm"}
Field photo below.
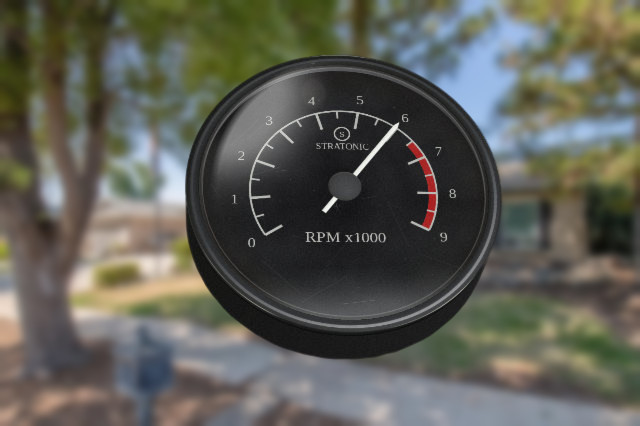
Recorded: {"value": 6000, "unit": "rpm"}
